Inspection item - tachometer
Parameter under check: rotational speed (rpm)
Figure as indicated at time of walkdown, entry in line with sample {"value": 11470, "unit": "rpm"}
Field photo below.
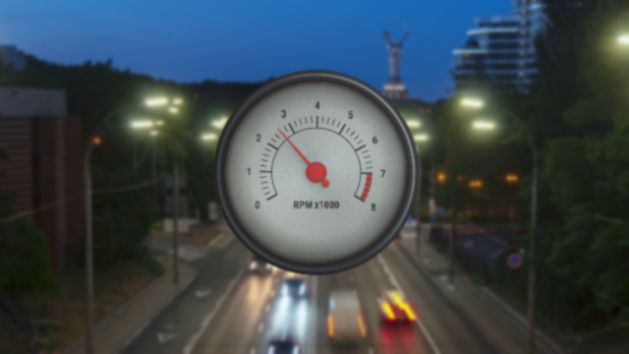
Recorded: {"value": 2600, "unit": "rpm"}
